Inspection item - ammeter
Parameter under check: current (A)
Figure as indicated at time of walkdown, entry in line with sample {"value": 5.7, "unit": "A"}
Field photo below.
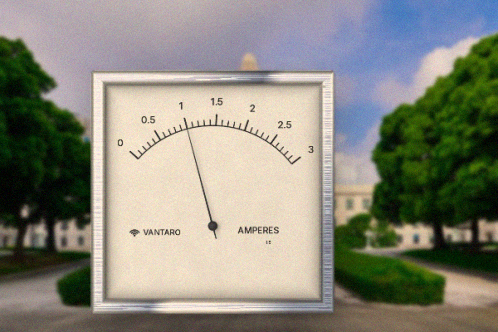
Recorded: {"value": 1, "unit": "A"}
